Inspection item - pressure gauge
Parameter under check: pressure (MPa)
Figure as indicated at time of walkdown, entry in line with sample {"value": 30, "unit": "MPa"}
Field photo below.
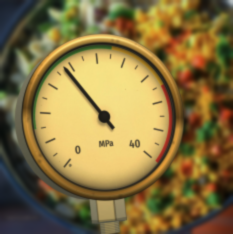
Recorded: {"value": 15, "unit": "MPa"}
